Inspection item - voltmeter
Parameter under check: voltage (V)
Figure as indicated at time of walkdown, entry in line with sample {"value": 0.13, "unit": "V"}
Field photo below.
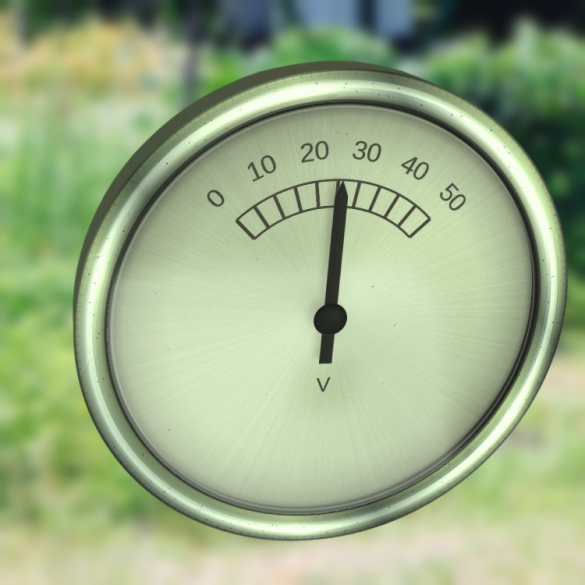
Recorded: {"value": 25, "unit": "V"}
